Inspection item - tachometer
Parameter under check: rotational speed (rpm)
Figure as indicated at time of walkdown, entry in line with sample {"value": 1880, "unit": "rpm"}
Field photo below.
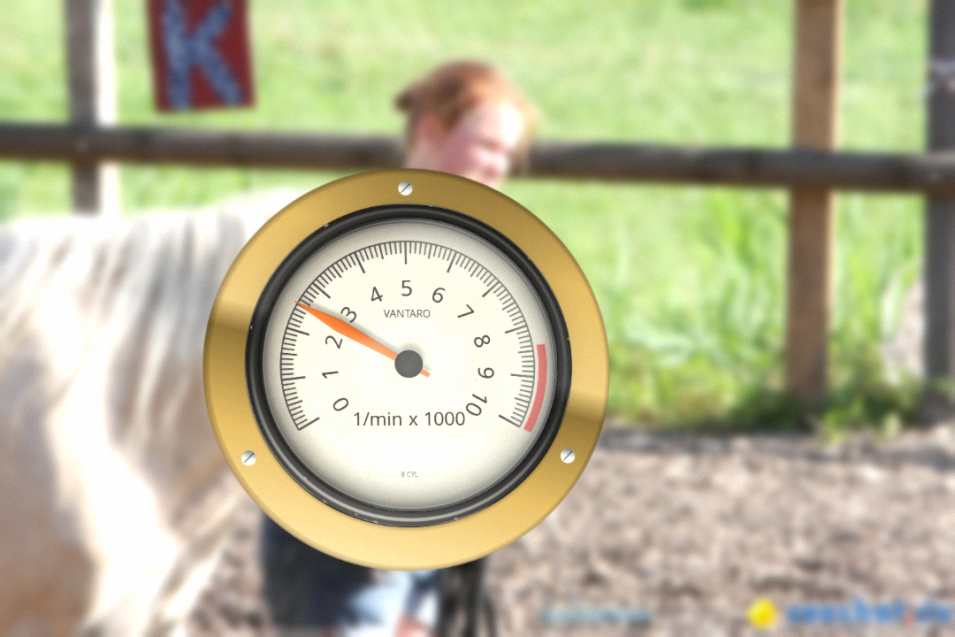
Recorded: {"value": 2500, "unit": "rpm"}
